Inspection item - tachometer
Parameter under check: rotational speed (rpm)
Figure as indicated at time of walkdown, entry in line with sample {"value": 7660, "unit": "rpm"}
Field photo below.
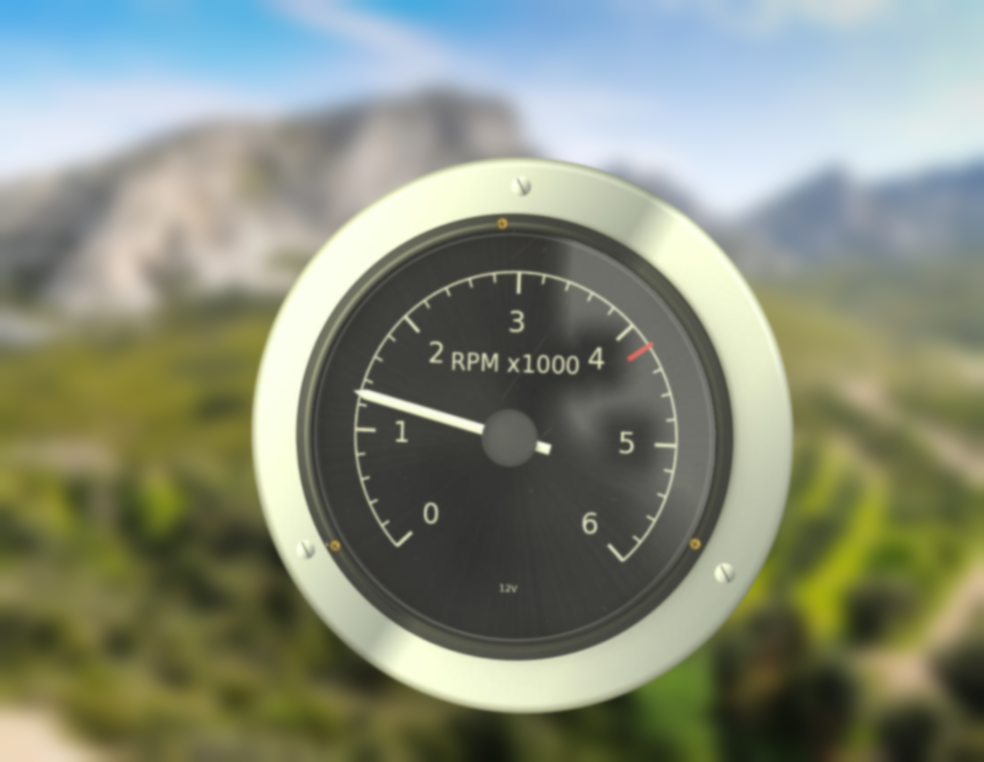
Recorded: {"value": 1300, "unit": "rpm"}
